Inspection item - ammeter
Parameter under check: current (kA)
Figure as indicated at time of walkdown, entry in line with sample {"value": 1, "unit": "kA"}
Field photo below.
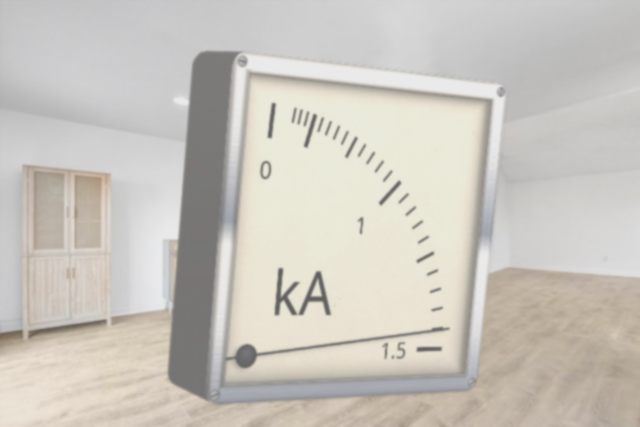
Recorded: {"value": 1.45, "unit": "kA"}
